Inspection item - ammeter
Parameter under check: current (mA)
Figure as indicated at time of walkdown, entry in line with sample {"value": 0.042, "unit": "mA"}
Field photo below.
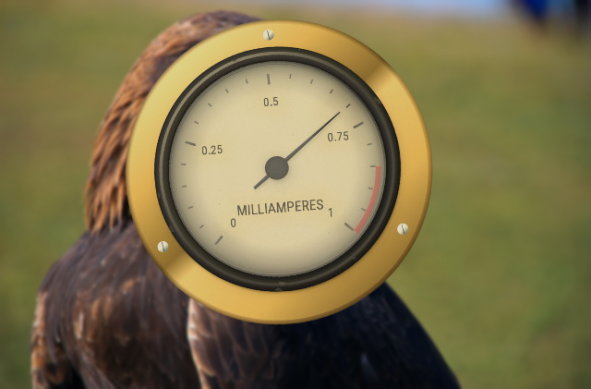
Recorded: {"value": 0.7, "unit": "mA"}
